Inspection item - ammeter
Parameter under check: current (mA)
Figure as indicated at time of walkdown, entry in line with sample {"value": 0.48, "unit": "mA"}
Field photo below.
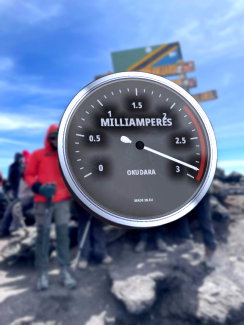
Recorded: {"value": 2.9, "unit": "mA"}
